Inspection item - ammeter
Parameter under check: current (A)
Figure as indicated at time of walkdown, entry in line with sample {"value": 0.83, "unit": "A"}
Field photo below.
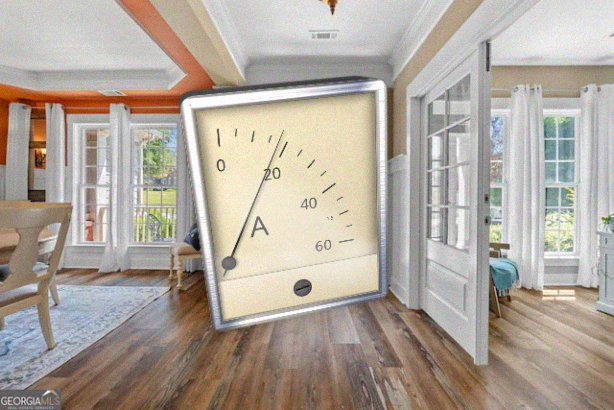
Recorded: {"value": 17.5, "unit": "A"}
